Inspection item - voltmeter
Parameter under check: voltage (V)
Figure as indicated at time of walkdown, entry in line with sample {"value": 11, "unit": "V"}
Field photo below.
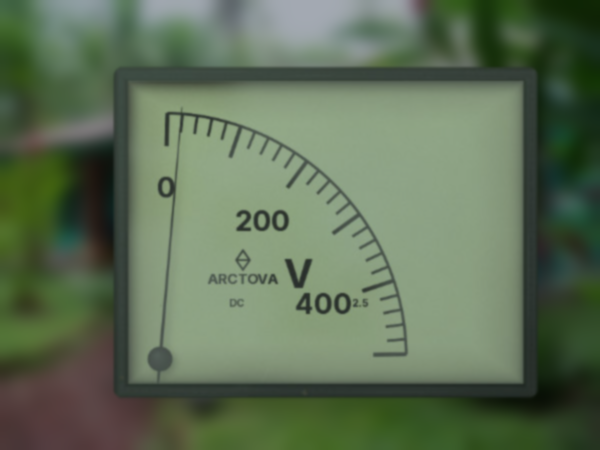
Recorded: {"value": 20, "unit": "V"}
